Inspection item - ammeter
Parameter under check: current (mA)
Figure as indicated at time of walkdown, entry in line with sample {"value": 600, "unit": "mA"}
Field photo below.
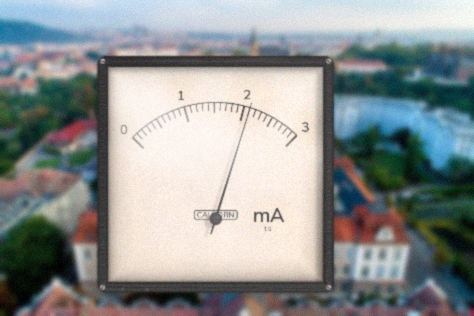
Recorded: {"value": 2.1, "unit": "mA"}
